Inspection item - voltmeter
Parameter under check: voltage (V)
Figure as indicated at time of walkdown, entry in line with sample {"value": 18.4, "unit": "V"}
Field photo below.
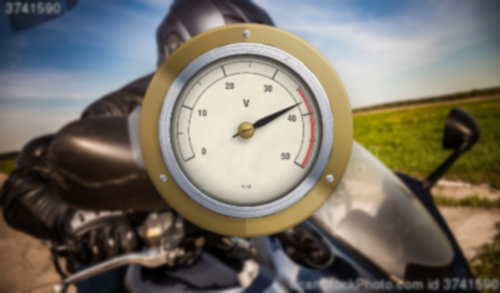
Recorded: {"value": 37.5, "unit": "V"}
